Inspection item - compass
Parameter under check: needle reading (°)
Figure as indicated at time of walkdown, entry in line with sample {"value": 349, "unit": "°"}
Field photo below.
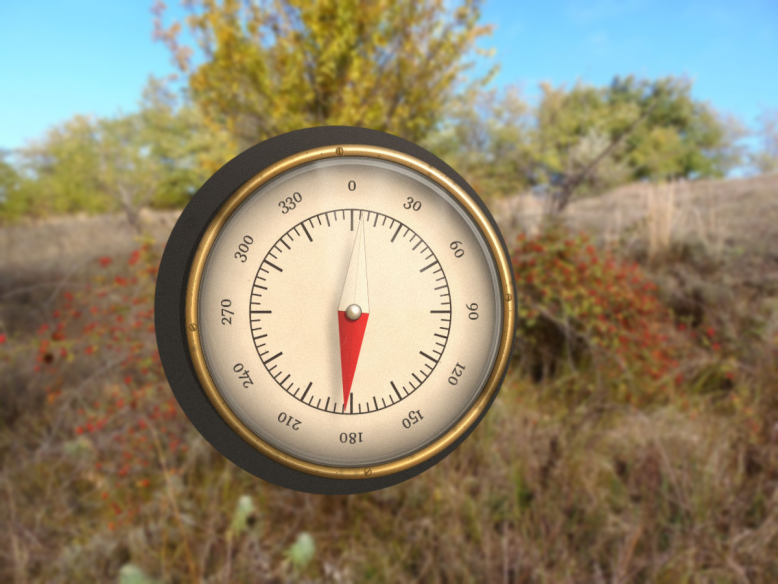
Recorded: {"value": 185, "unit": "°"}
